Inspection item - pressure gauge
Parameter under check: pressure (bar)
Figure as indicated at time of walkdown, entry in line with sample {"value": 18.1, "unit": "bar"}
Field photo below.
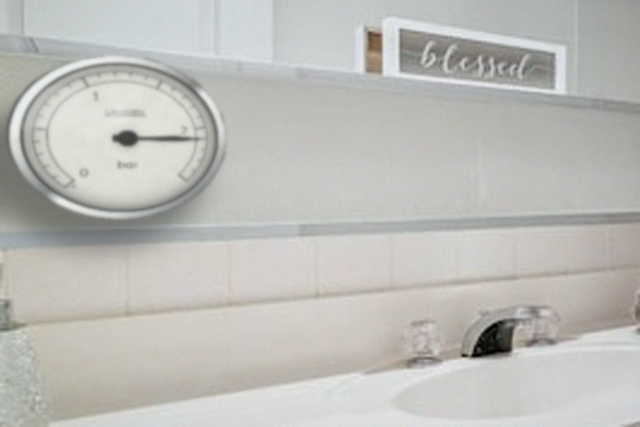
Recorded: {"value": 2.1, "unit": "bar"}
